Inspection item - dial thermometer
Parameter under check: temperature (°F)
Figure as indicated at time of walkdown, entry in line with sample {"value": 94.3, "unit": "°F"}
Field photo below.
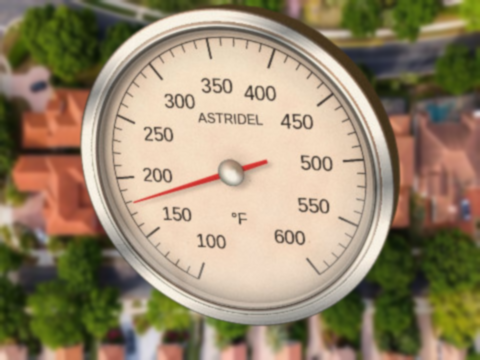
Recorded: {"value": 180, "unit": "°F"}
